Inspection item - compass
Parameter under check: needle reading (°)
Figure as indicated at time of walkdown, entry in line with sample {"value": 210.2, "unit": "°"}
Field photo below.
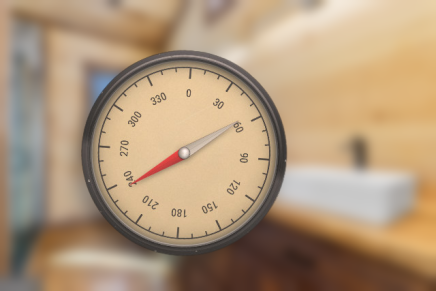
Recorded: {"value": 235, "unit": "°"}
